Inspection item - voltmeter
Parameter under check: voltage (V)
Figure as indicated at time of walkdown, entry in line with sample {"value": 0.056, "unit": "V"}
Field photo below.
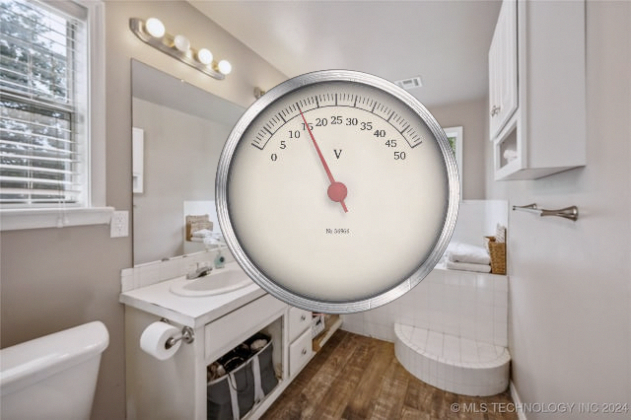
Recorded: {"value": 15, "unit": "V"}
